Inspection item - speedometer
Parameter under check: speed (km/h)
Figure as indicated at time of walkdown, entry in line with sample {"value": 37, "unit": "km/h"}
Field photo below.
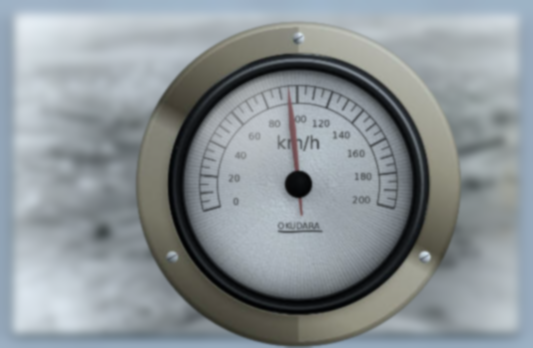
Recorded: {"value": 95, "unit": "km/h"}
